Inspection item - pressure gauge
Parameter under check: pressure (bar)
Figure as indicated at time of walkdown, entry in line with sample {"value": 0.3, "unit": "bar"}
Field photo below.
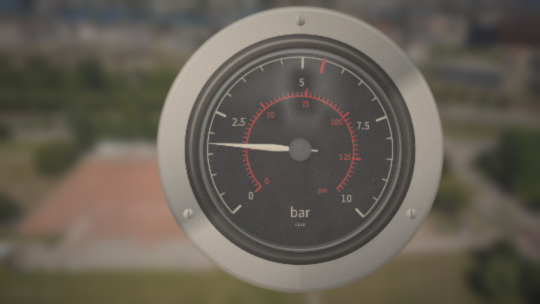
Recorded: {"value": 1.75, "unit": "bar"}
